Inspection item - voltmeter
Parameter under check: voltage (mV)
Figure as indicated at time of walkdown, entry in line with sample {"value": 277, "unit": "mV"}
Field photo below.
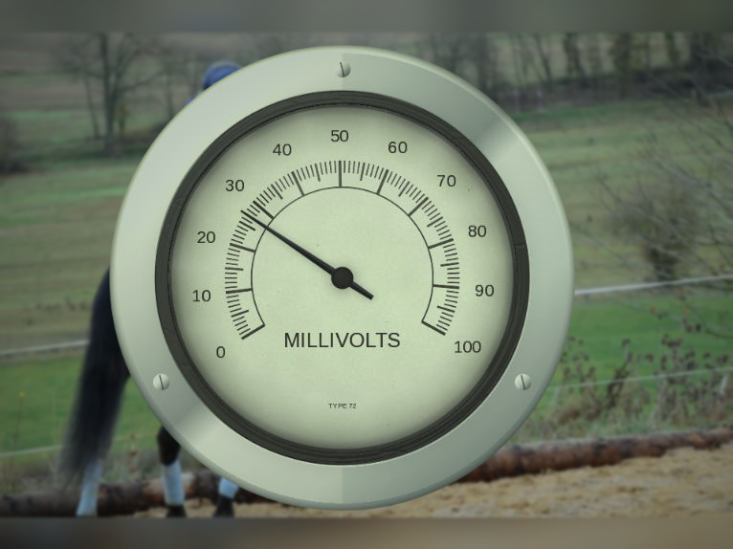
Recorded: {"value": 27, "unit": "mV"}
